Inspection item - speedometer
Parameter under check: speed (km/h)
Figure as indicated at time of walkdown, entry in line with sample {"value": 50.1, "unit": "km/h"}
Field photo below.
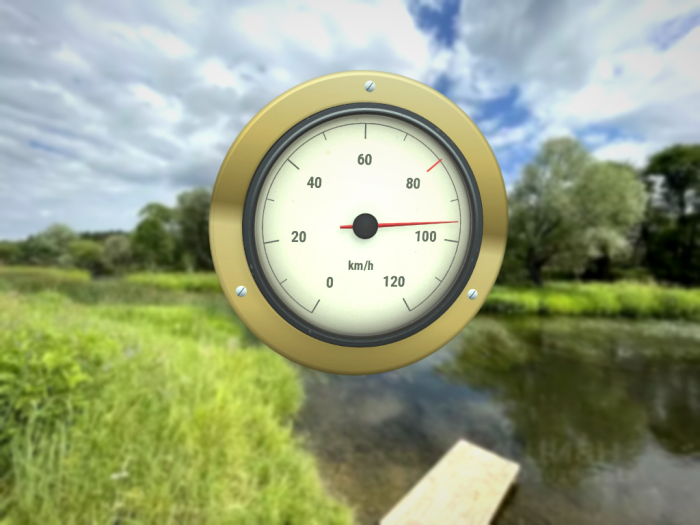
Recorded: {"value": 95, "unit": "km/h"}
